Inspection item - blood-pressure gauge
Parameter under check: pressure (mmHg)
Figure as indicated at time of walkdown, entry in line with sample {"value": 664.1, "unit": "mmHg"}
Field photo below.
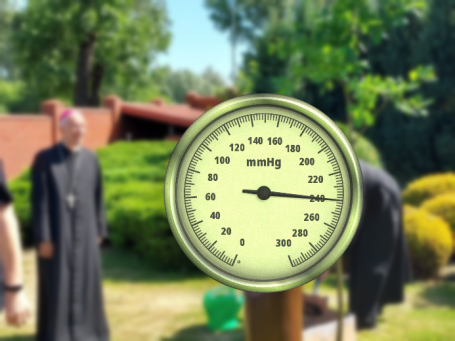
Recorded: {"value": 240, "unit": "mmHg"}
